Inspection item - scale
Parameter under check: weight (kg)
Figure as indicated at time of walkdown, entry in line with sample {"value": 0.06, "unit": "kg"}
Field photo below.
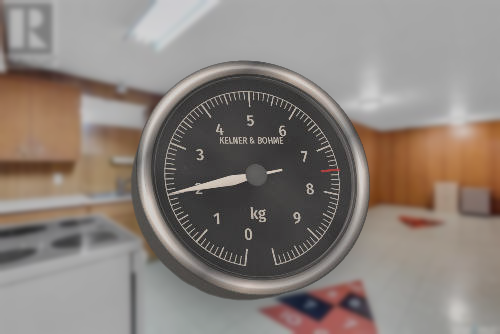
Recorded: {"value": 2, "unit": "kg"}
